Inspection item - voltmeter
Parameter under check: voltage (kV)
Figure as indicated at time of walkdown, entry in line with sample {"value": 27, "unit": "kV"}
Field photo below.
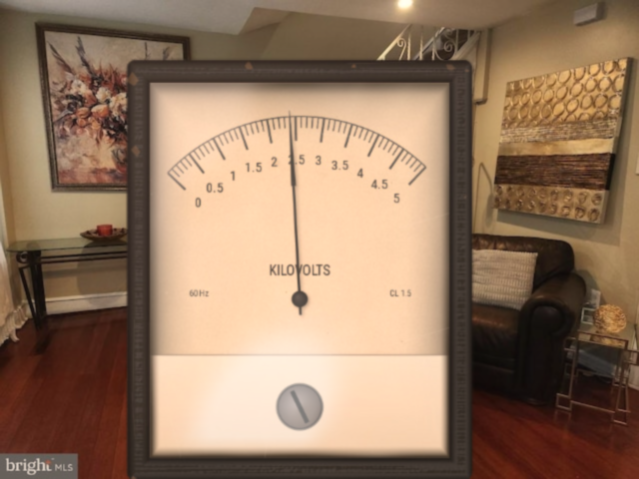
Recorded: {"value": 2.4, "unit": "kV"}
